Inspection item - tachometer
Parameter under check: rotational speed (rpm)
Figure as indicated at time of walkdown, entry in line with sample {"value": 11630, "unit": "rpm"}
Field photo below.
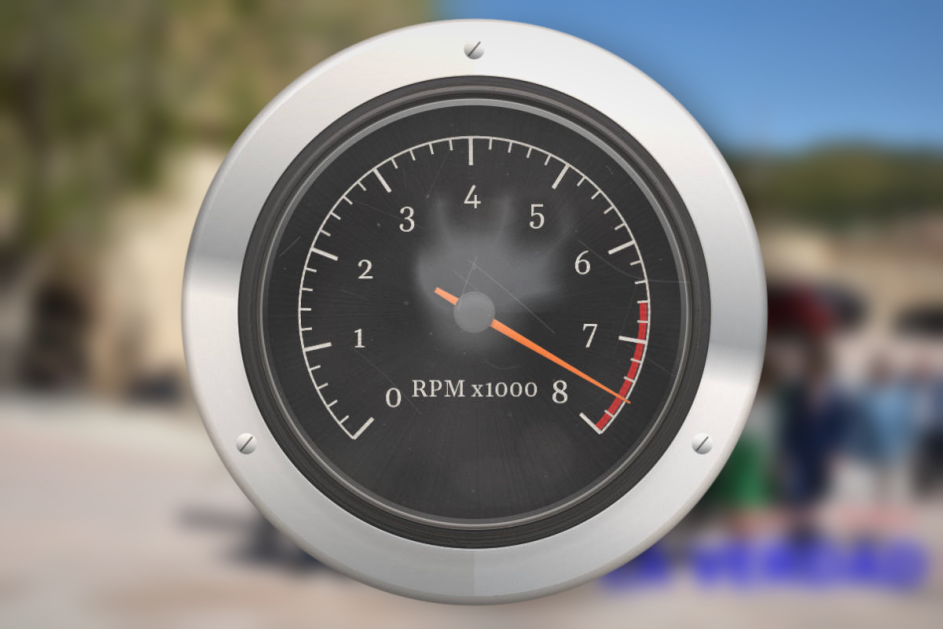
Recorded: {"value": 7600, "unit": "rpm"}
